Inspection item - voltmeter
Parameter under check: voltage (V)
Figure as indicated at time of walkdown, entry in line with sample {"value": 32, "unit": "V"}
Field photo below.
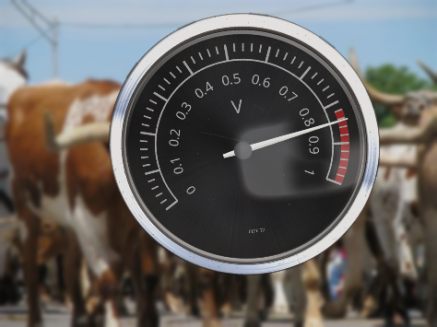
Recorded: {"value": 0.84, "unit": "V"}
